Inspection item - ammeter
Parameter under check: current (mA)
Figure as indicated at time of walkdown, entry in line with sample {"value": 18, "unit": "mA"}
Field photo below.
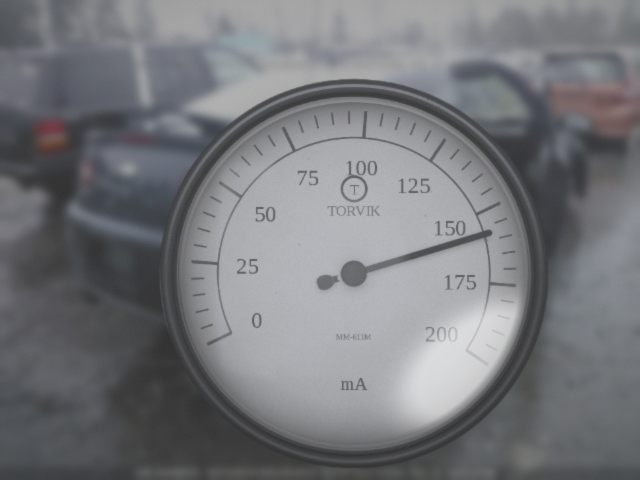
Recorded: {"value": 157.5, "unit": "mA"}
